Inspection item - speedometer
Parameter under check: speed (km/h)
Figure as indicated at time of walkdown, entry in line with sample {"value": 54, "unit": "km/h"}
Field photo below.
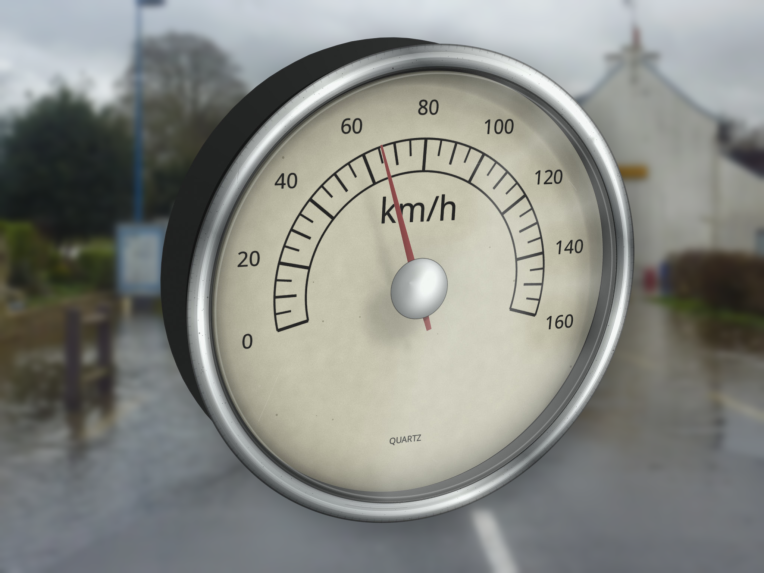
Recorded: {"value": 65, "unit": "km/h"}
